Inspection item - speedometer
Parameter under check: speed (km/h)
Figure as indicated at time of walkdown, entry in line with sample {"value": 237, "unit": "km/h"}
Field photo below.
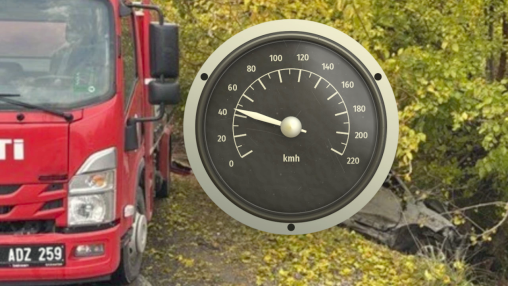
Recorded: {"value": 45, "unit": "km/h"}
